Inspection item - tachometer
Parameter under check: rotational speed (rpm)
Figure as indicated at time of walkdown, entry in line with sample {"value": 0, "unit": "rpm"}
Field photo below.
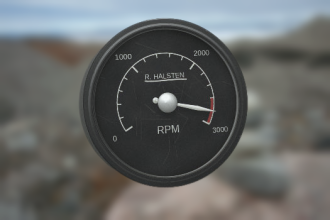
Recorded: {"value": 2800, "unit": "rpm"}
